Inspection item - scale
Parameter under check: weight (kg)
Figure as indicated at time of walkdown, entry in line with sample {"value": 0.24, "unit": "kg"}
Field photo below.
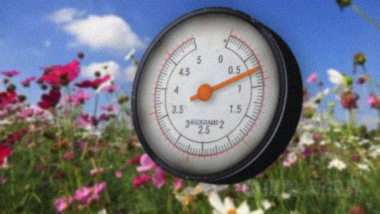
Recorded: {"value": 0.75, "unit": "kg"}
